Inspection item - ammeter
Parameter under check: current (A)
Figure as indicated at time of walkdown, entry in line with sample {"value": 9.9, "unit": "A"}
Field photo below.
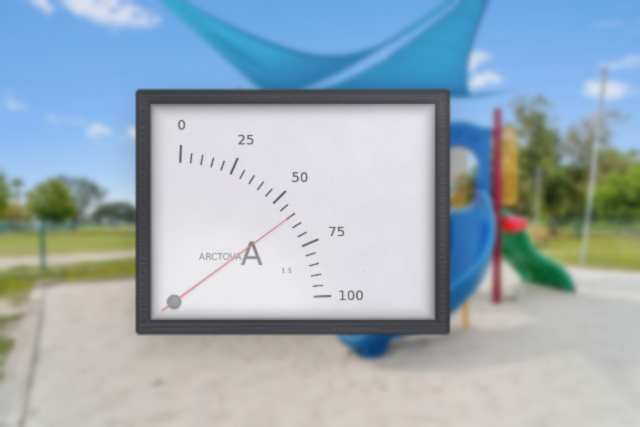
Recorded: {"value": 60, "unit": "A"}
